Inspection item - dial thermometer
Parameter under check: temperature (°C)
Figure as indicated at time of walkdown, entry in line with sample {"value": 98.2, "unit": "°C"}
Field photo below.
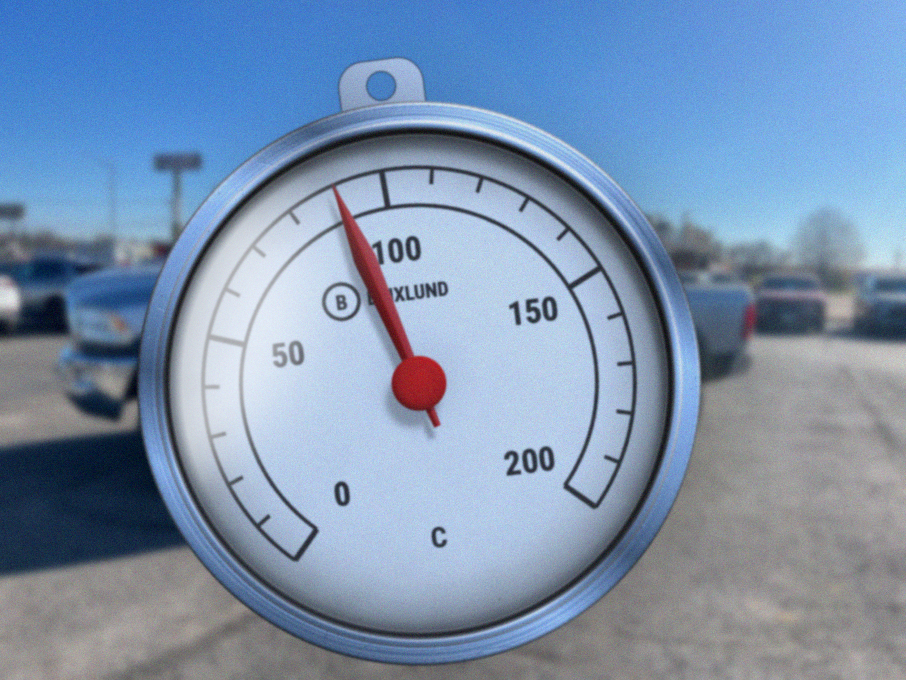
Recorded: {"value": 90, "unit": "°C"}
